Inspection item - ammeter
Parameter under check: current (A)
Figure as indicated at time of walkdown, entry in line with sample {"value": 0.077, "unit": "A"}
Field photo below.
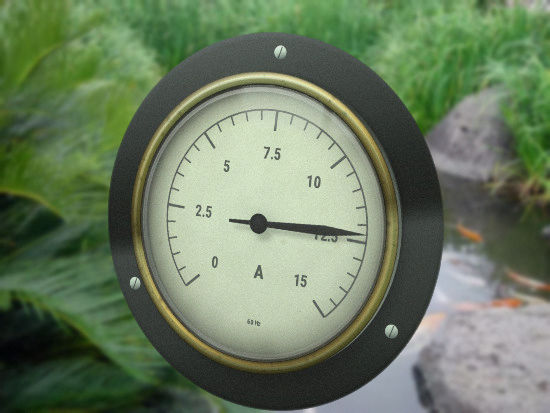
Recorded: {"value": 12.25, "unit": "A"}
